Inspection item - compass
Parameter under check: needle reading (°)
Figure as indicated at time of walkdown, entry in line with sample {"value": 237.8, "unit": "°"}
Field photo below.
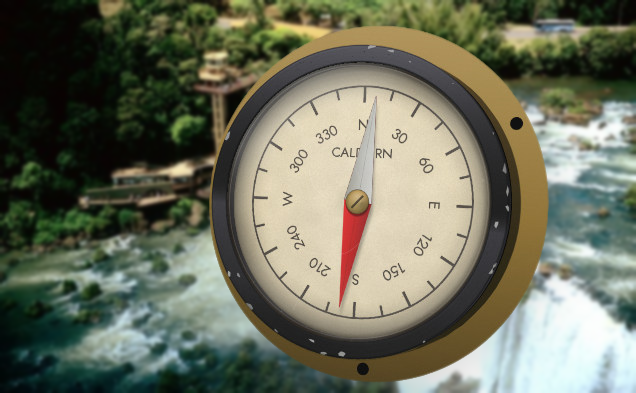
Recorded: {"value": 187.5, "unit": "°"}
